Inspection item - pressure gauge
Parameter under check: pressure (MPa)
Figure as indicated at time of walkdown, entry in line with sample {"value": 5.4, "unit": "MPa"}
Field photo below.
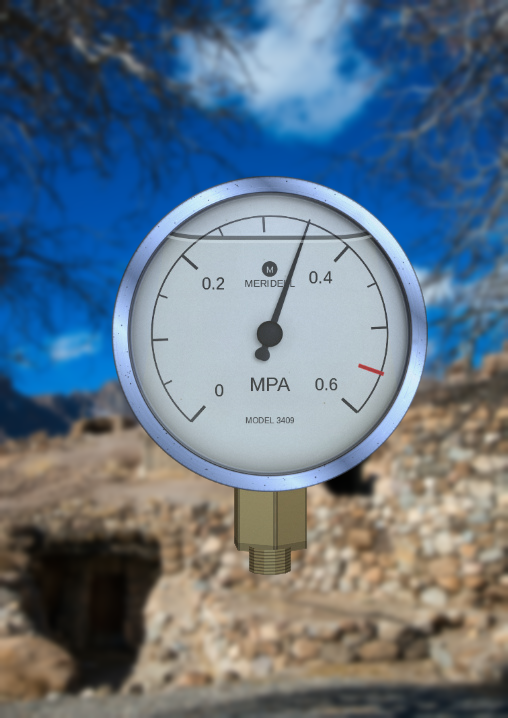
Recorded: {"value": 0.35, "unit": "MPa"}
